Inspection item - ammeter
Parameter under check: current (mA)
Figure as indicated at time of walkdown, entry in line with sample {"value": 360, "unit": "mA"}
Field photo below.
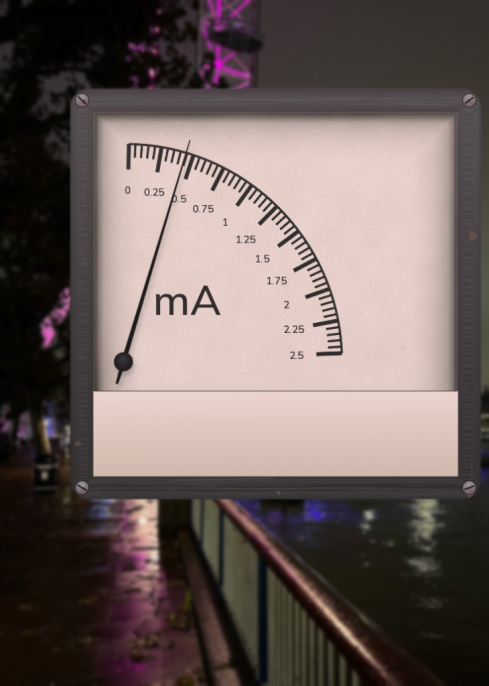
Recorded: {"value": 0.45, "unit": "mA"}
